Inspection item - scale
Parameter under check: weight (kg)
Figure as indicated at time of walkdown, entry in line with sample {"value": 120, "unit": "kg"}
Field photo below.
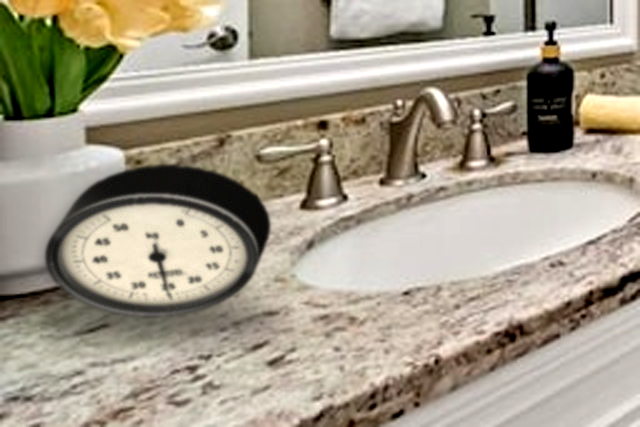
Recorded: {"value": 25, "unit": "kg"}
